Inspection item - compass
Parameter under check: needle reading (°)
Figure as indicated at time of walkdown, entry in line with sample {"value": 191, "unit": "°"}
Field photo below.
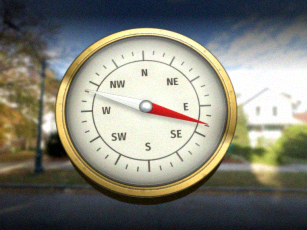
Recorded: {"value": 110, "unit": "°"}
